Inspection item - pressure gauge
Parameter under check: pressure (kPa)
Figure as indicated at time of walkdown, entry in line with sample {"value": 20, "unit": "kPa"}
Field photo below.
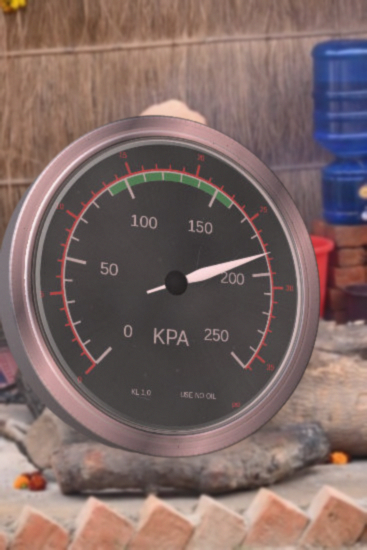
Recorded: {"value": 190, "unit": "kPa"}
